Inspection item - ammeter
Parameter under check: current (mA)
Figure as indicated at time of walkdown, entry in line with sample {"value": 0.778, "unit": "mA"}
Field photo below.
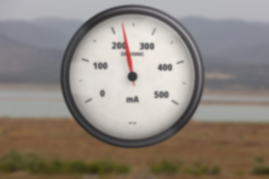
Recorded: {"value": 225, "unit": "mA"}
